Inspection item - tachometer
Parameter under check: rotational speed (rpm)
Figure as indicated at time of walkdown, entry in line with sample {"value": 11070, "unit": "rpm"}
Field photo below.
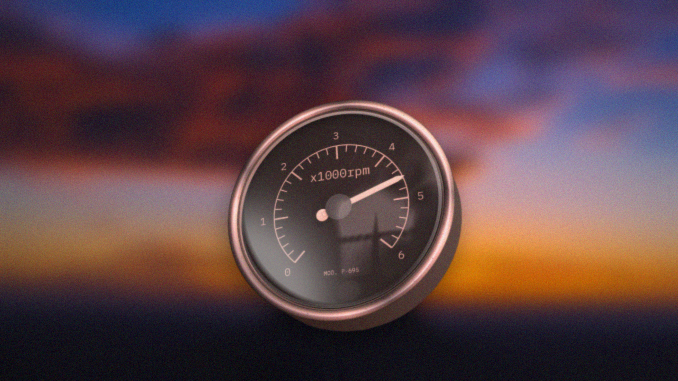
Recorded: {"value": 4600, "unit": "rpm"}
